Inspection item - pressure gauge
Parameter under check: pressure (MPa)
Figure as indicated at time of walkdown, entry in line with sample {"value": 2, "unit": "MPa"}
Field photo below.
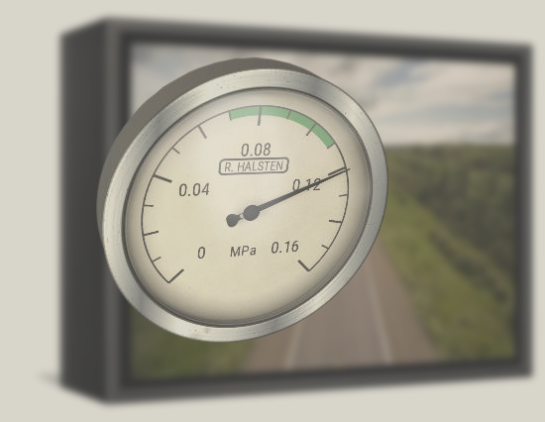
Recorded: {"value": 0.12, "unit": "MPa"}
